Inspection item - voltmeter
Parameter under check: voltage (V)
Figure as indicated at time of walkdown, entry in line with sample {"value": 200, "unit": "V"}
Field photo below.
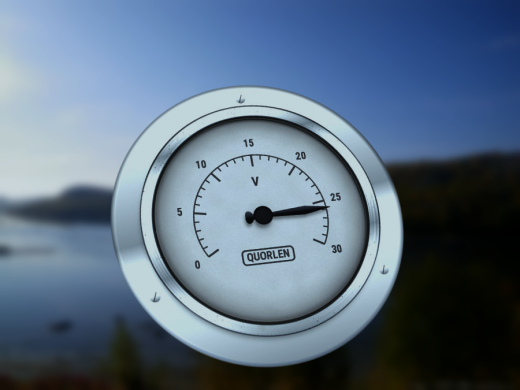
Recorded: {"value": 26, "unit": "V"}
